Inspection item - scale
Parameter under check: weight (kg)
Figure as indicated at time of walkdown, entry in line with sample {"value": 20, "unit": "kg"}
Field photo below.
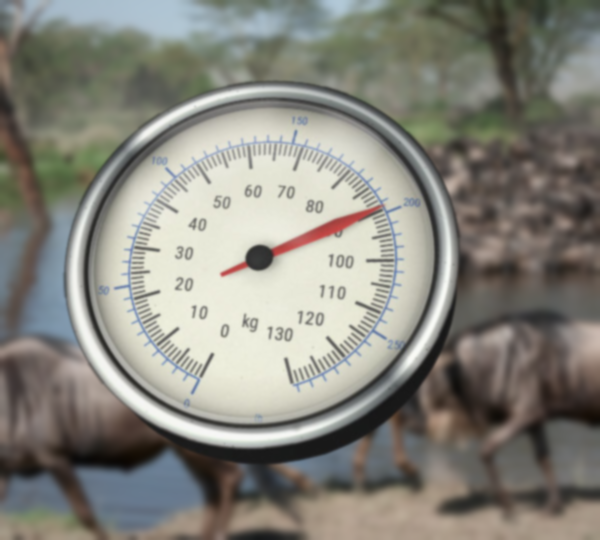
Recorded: {"value": 90, "unit": "kg"}
